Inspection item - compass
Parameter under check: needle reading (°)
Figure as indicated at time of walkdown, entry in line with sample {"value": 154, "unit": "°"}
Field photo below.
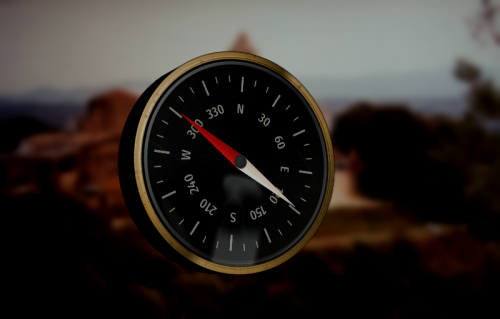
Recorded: {"value": 300, "unit": "°"}
